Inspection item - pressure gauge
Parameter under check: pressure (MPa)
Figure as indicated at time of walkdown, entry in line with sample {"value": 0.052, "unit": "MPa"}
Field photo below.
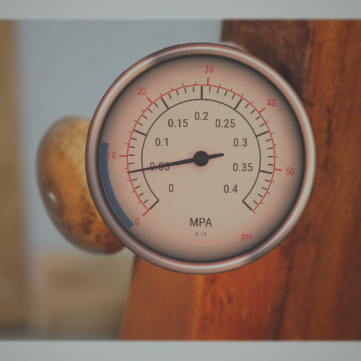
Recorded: {"value": 0.05, "unit": "MPa"}
